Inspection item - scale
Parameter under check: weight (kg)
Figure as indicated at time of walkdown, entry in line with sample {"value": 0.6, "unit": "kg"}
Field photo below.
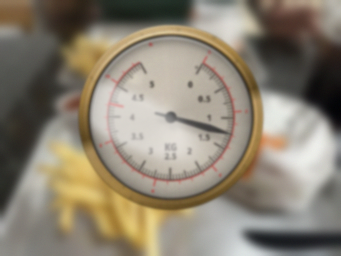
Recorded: {"value": 1.25, "unit": "kg"}
